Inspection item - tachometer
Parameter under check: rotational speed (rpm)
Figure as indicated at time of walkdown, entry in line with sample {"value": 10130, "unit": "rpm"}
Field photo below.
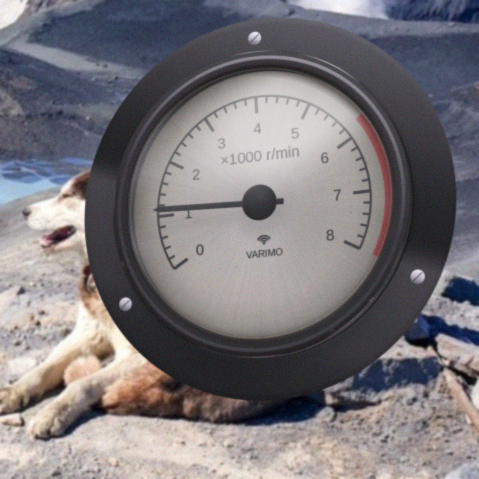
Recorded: {"value": 1100, "unit": "rpm"}
